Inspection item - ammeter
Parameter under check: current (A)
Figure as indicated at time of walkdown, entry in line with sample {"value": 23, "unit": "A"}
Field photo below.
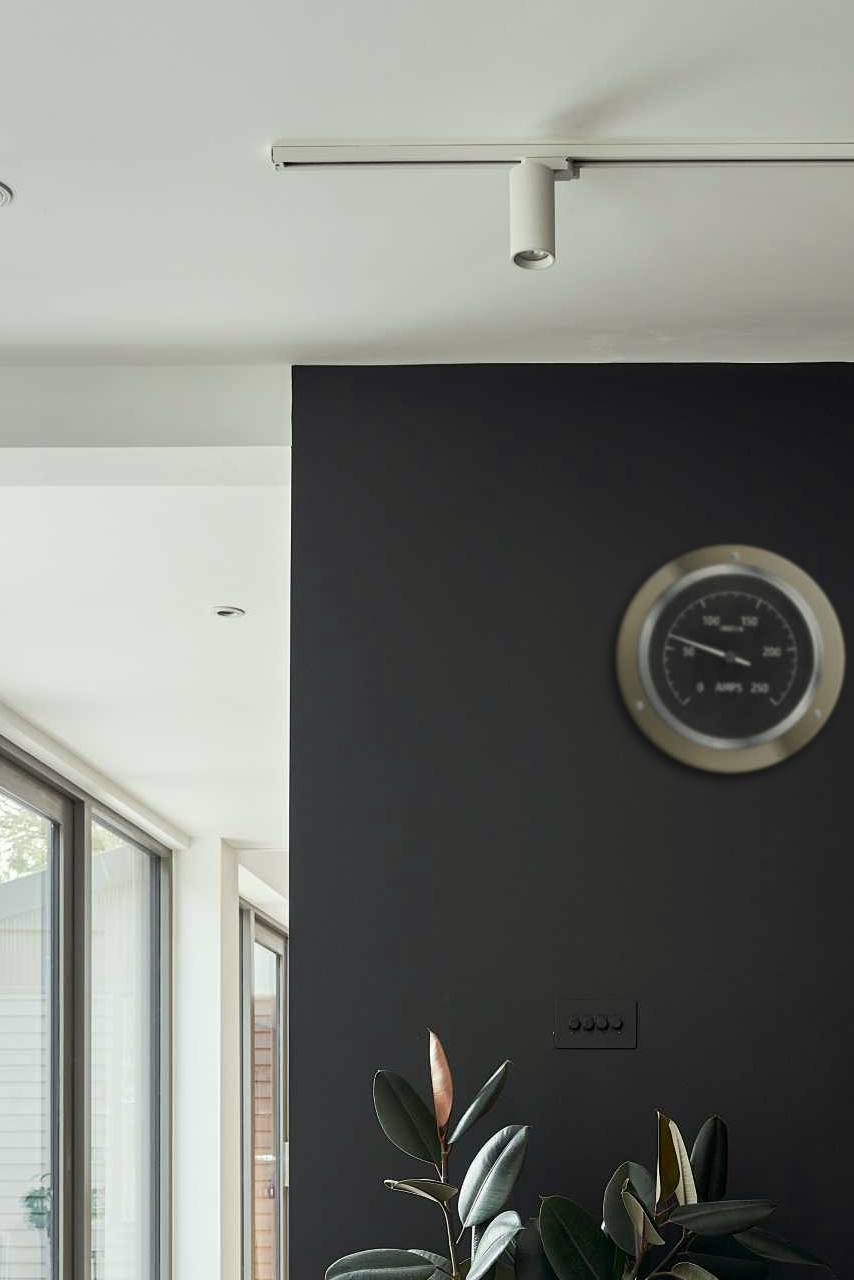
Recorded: {"value": 60, "unit": "A"}
